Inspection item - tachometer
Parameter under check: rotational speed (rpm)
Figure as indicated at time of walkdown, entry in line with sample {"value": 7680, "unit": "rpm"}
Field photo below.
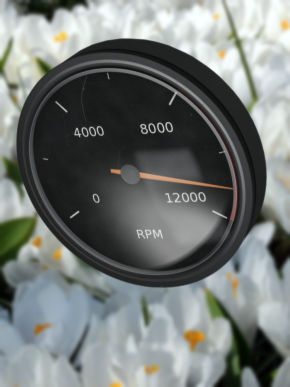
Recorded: {"value": 11000, "unit": "rpm"}
